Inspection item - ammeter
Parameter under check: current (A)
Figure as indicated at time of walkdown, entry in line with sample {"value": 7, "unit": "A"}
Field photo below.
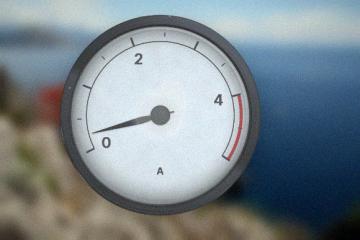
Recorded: {"value": 0.25, "unit": "A"}
